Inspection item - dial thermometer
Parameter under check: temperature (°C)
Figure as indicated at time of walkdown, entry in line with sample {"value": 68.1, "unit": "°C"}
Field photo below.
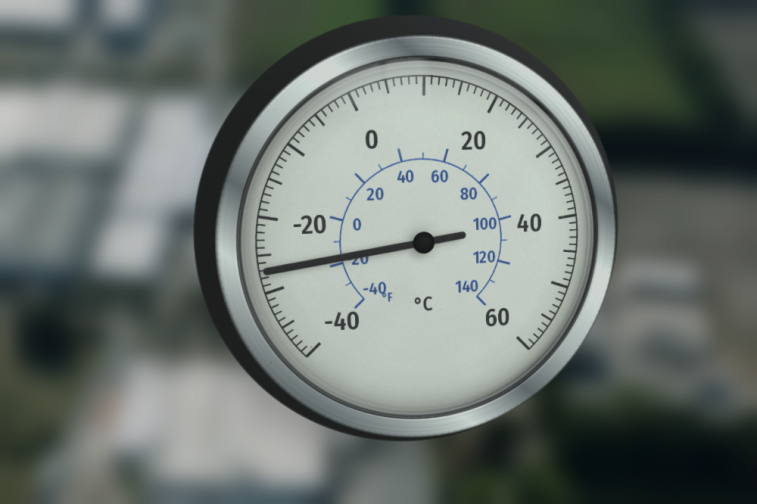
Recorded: {"value": -27, "unit": "°C"}
